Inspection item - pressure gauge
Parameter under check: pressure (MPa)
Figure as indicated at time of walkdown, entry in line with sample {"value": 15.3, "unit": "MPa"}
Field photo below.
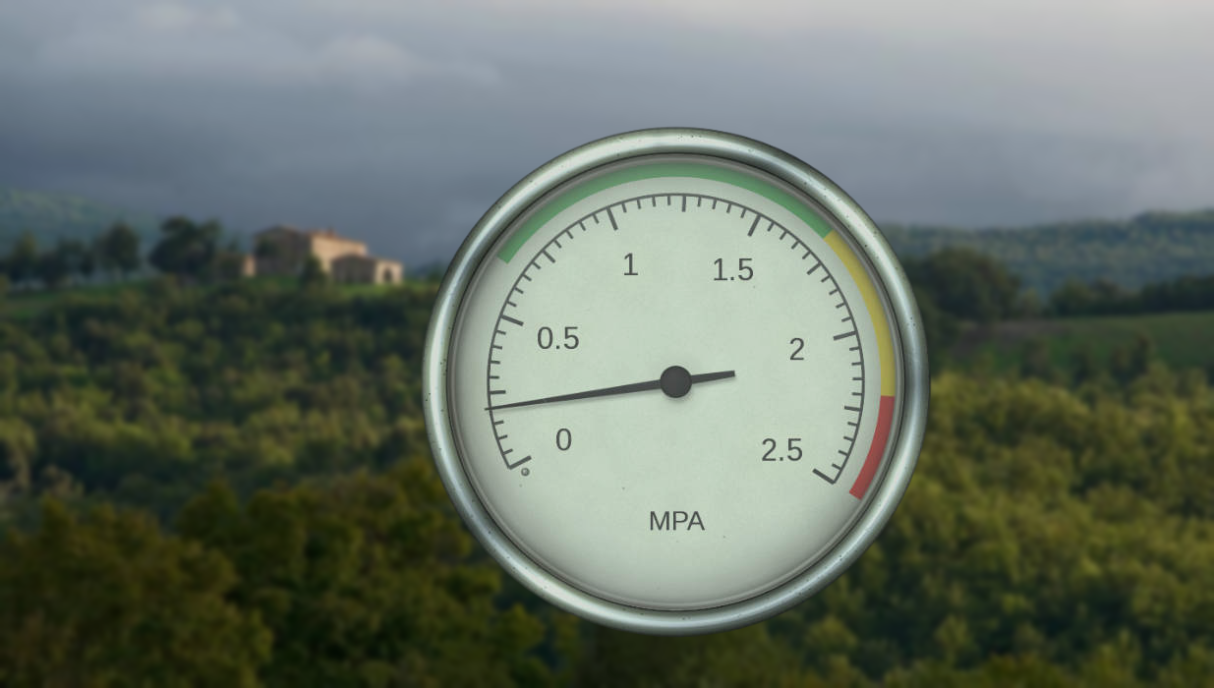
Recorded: {"value": 0.2, "unit": "MPa"}
